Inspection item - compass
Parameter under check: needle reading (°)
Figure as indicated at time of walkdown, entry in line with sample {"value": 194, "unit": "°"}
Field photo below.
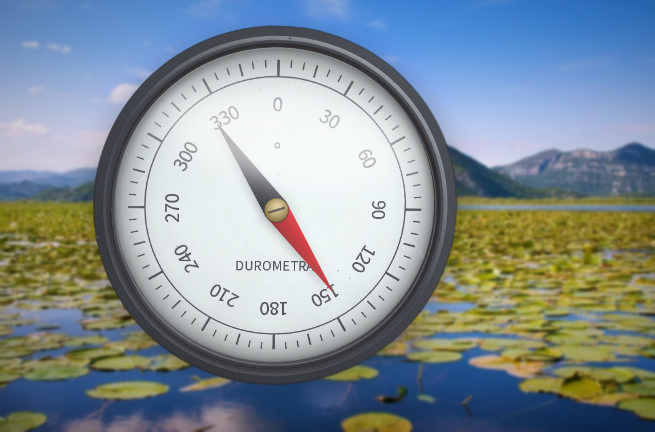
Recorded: {"value": 145, "unit": "°"}
